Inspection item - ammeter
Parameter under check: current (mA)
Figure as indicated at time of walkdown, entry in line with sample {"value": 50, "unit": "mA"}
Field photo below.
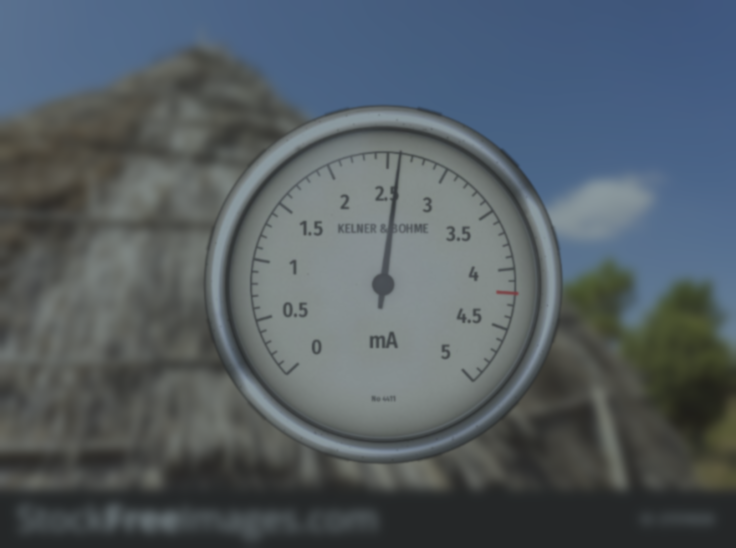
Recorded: {"value": 2.6, "unit": "mA"}
